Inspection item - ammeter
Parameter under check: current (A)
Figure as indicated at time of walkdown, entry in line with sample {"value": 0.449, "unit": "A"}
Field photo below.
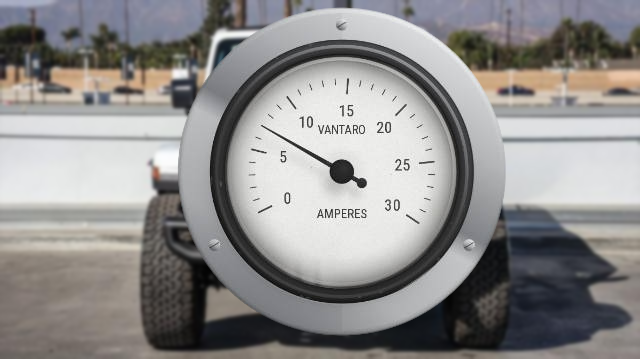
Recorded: {"value": 7, "unit": "A"}
